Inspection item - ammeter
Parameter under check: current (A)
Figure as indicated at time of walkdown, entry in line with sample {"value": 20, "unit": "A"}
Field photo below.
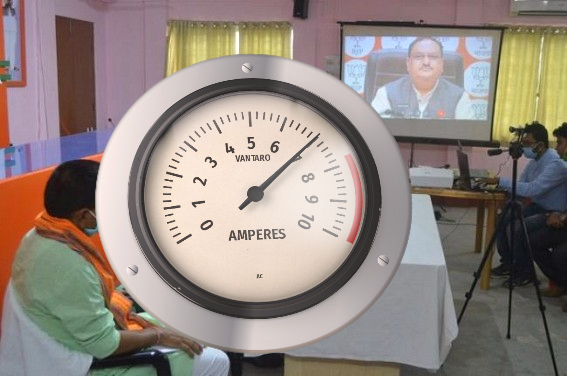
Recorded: {"value": 7, "unit": "A"}
